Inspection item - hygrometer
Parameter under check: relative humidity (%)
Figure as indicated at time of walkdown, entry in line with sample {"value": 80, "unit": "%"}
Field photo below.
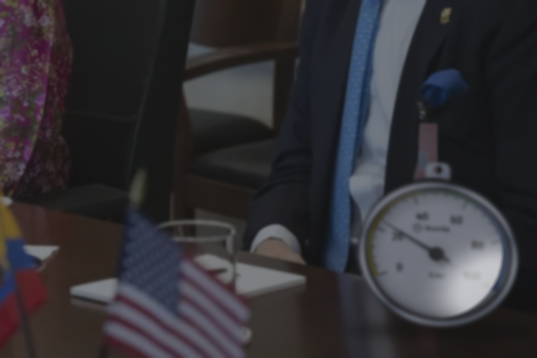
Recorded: {"value": 24, "unit": "%"}
